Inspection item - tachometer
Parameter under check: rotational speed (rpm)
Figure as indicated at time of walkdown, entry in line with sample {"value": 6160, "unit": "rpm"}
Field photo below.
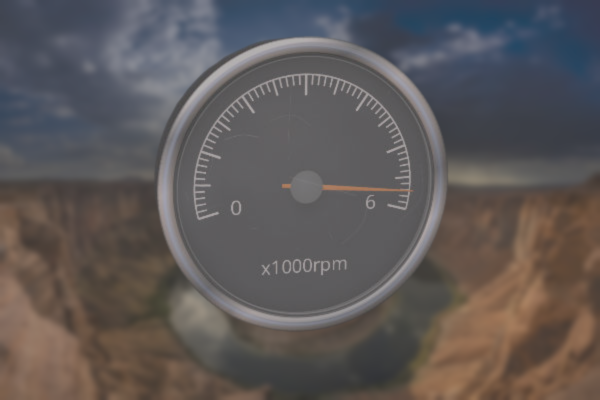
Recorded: {"value": 5700, "unit": "rpm"}
